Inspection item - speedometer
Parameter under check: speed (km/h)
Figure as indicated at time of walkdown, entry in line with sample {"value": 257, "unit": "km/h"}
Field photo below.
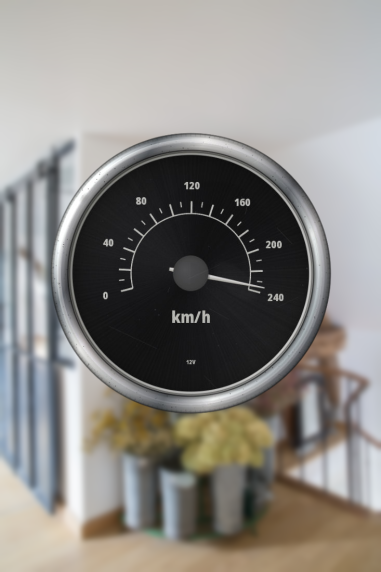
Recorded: {"value": 235, "unit": "km/h"}
